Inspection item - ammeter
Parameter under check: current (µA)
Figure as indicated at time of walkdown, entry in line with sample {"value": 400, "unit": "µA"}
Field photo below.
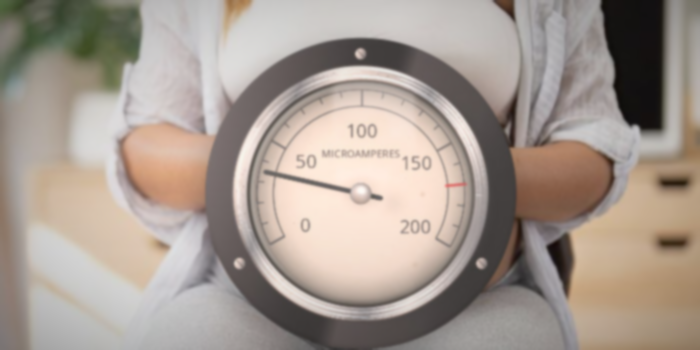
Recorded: {"value": 35, "unit": "µA"}
